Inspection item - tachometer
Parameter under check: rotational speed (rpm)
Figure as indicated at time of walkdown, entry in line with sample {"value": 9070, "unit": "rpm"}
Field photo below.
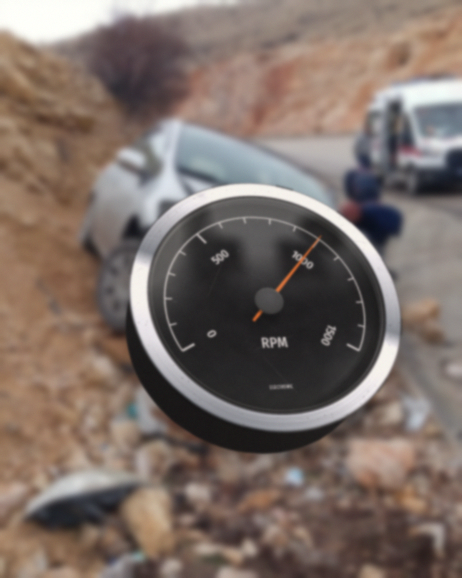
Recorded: {"value": 1000, "unit": "rpm"}
